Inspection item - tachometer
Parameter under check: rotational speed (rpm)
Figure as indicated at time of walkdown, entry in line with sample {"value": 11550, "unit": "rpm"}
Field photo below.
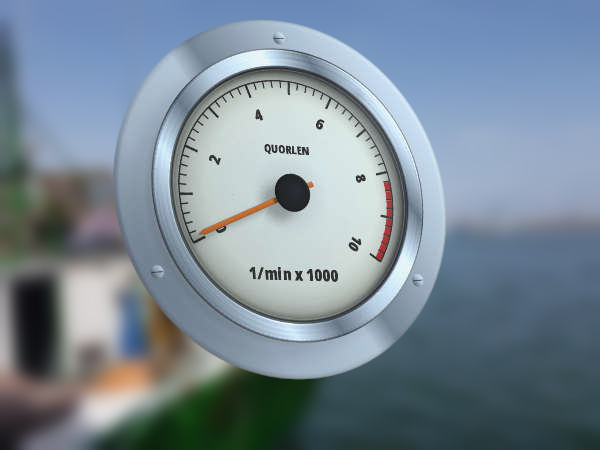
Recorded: {"value": 100, "unit": "rpm"}
